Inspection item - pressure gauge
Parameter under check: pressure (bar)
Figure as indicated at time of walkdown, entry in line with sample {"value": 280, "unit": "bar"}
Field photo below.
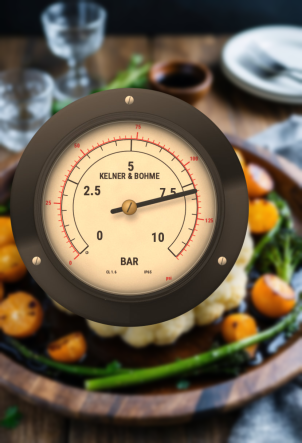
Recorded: {"value": 7.75, "unit": "bar"}
